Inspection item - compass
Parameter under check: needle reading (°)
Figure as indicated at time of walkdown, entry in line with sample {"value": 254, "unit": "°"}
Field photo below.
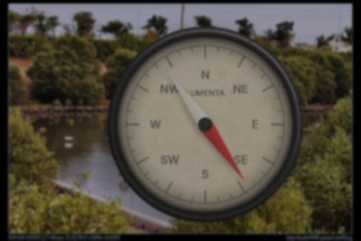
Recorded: {"value": 145, "unit": "°"}
